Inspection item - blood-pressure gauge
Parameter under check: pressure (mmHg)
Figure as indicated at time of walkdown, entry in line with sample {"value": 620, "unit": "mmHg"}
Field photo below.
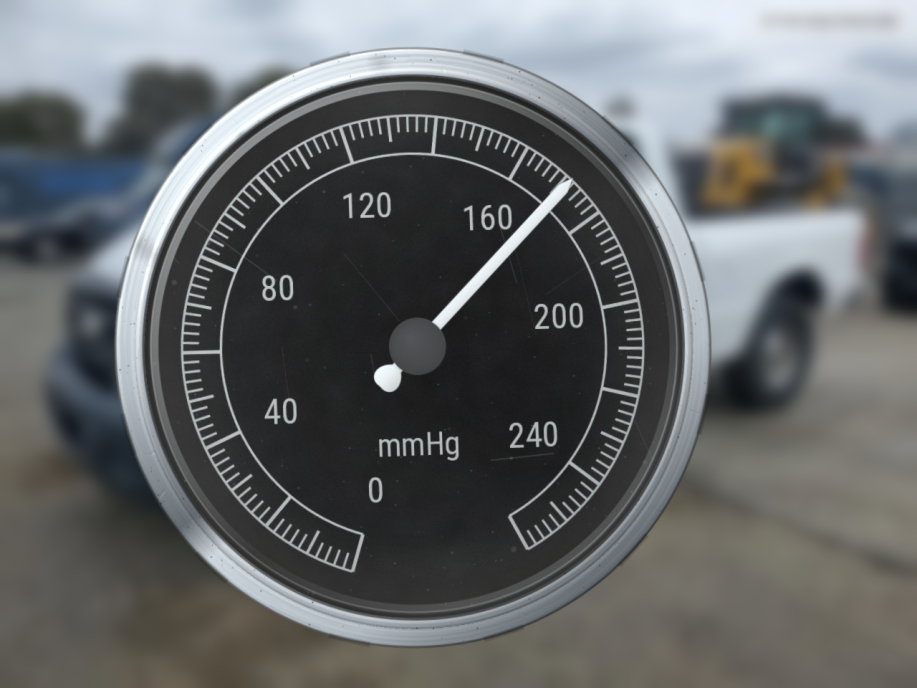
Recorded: {"value": 171, "unit": "mmHg"}
